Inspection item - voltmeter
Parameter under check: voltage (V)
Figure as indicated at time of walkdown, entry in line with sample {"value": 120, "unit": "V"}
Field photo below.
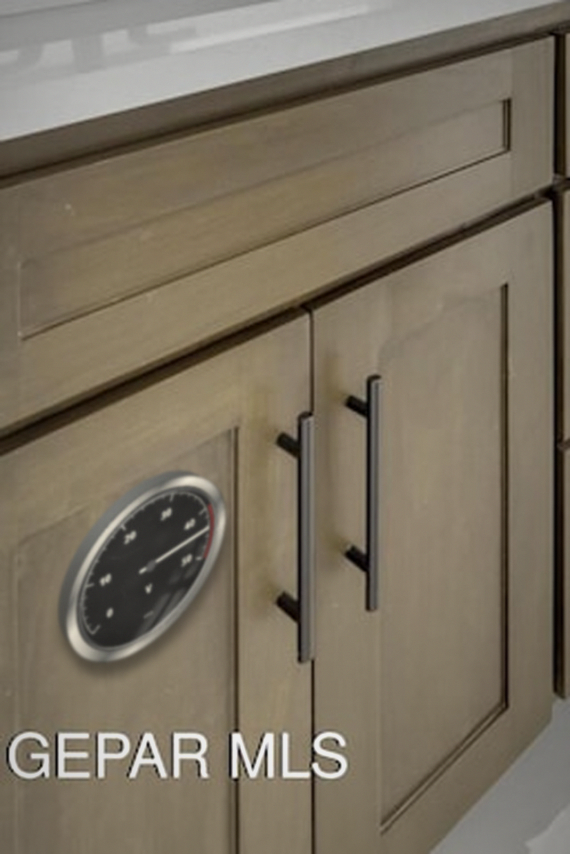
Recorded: {"value": 44, "unit": "V"}
